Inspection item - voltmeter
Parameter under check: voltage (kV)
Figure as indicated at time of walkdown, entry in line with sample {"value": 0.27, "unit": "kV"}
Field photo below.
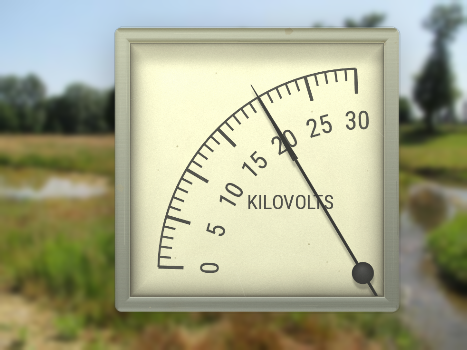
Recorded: {"value": 20, "unit": "kV"}
